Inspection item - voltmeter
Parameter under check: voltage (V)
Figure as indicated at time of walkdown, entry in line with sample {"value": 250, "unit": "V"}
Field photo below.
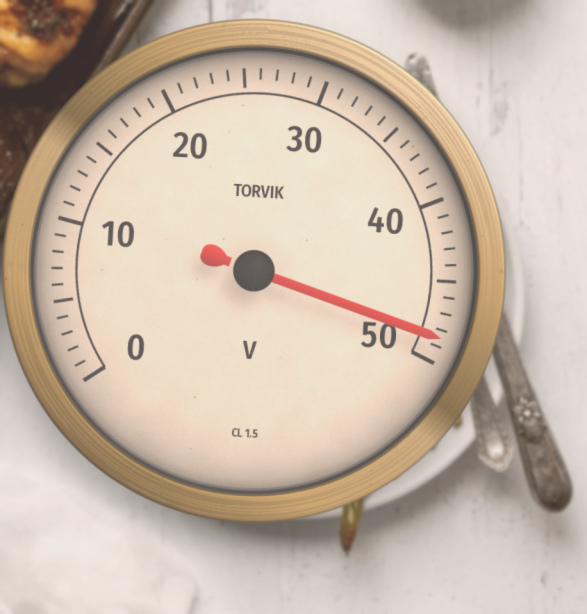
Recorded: {"value": 48.5, "unit": "V"}
